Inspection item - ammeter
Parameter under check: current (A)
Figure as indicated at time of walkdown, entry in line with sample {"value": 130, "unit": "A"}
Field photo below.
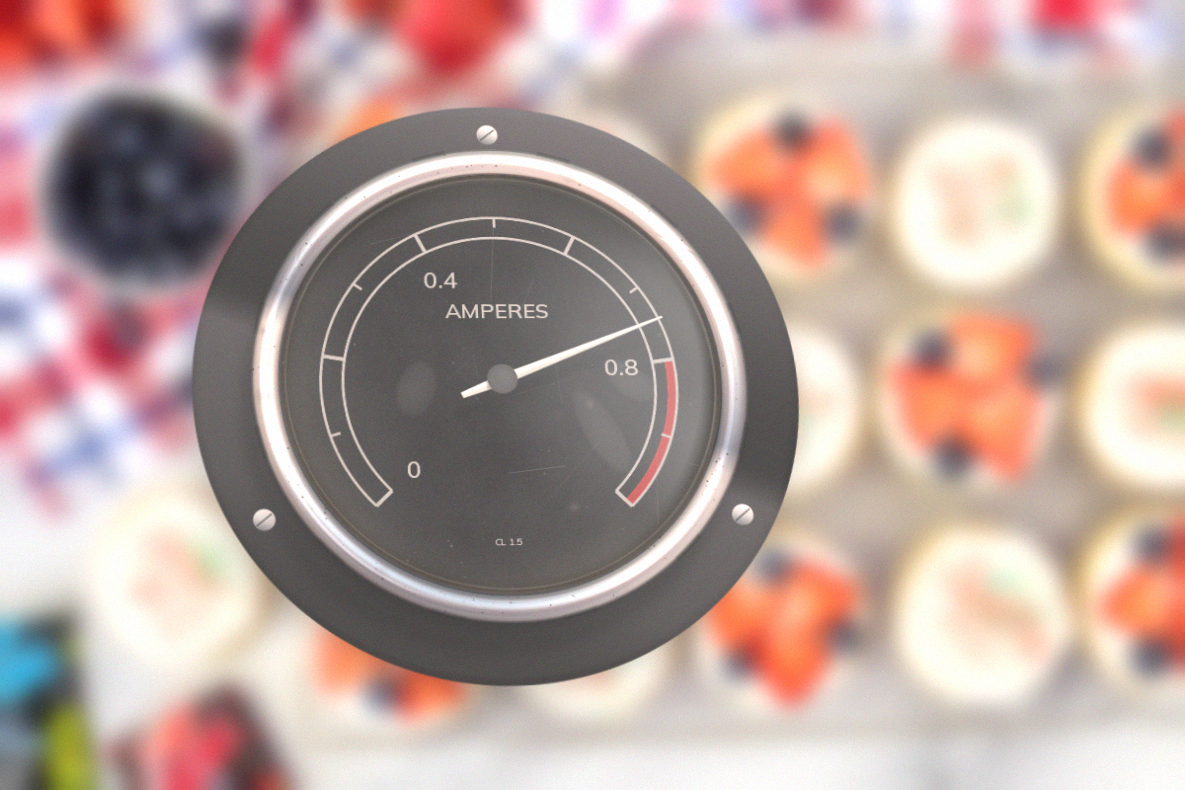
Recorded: {"value": 0.75, "unit": "A"}
